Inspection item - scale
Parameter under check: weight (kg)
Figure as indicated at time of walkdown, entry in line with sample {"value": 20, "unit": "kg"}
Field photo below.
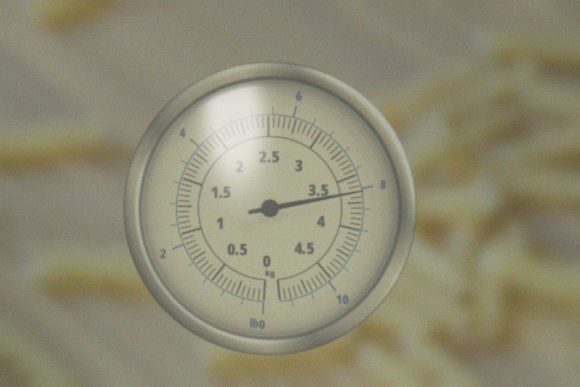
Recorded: {"value": 3.65, "unit": "kg"}
